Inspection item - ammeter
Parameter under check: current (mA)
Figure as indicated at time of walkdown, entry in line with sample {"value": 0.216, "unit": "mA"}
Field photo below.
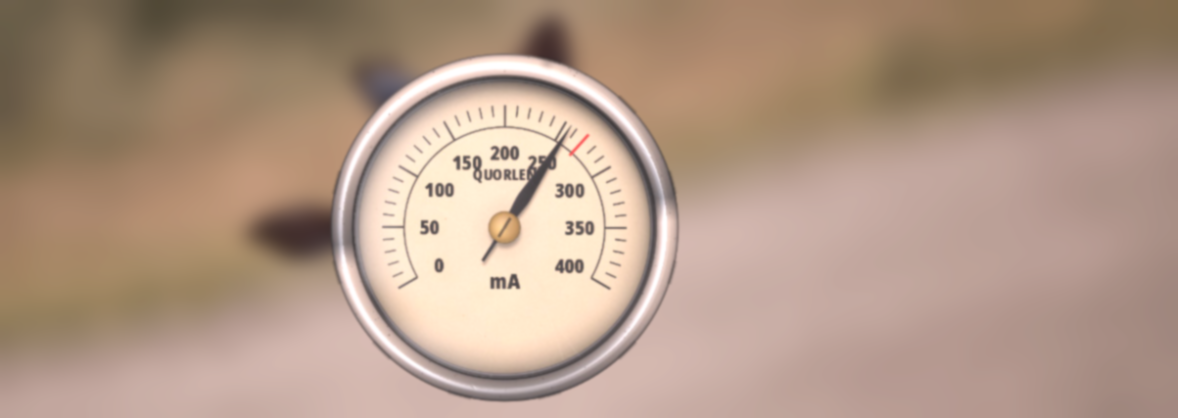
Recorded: {"value": 255, "unit": "mA"}
